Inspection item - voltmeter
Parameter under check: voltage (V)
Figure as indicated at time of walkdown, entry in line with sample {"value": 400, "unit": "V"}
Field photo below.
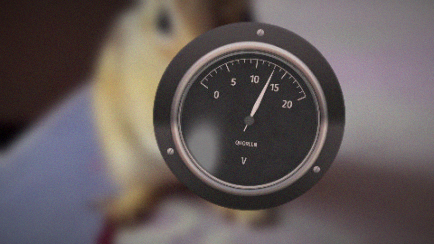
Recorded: {"value": 13, "unit": "V"}
